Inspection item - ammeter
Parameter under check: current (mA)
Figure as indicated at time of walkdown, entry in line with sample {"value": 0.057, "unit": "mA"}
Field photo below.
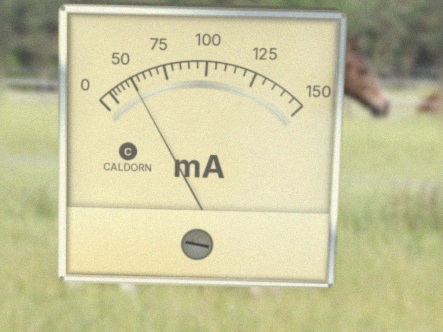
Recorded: {"value": 50, "unit": "mA"}
